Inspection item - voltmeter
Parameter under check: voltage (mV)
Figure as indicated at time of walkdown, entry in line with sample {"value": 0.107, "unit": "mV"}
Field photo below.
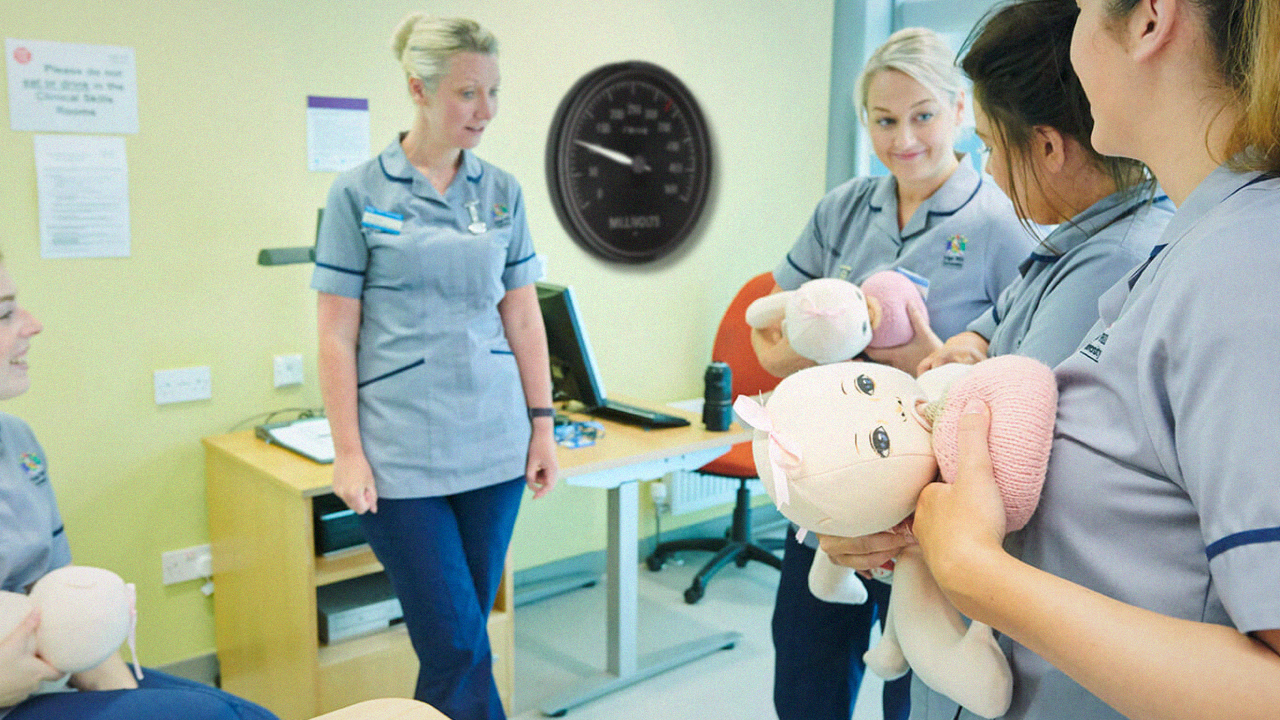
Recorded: {"value": 100, "unit": "mV"}
